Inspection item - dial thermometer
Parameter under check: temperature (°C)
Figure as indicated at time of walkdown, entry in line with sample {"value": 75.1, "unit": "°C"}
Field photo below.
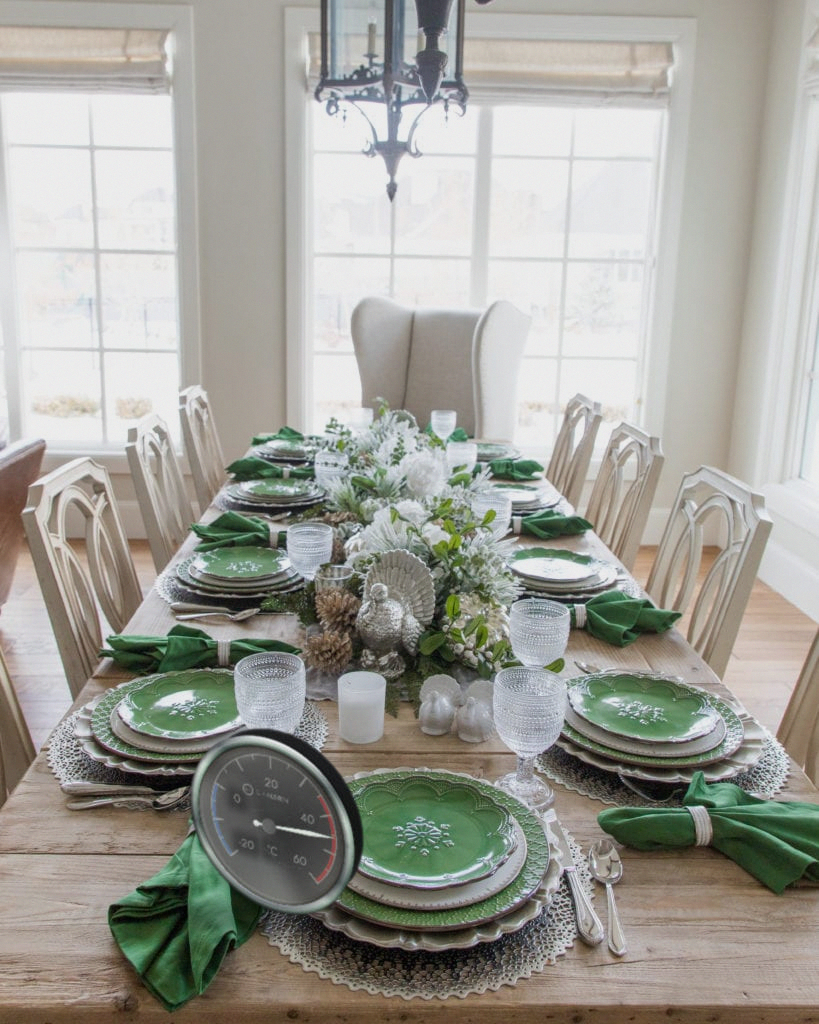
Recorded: {"value": 45, "unit": "°C"}
